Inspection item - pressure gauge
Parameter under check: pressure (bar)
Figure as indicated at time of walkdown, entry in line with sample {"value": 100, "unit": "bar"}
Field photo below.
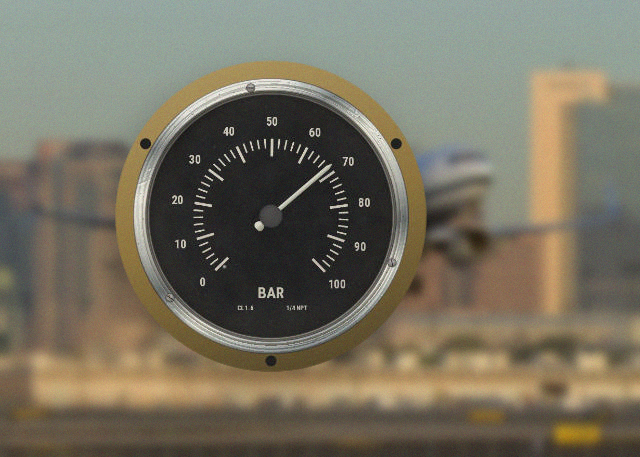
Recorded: {"value": 68, "unit": "bar"}
